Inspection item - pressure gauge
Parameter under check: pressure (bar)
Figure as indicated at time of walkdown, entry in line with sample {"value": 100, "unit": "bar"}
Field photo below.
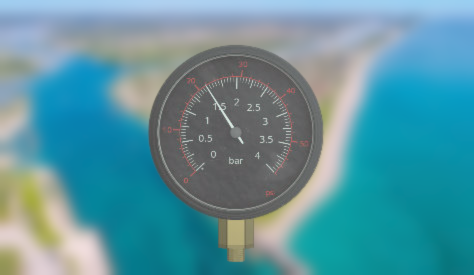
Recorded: {"value": 1.5, "unit": "bar"}
